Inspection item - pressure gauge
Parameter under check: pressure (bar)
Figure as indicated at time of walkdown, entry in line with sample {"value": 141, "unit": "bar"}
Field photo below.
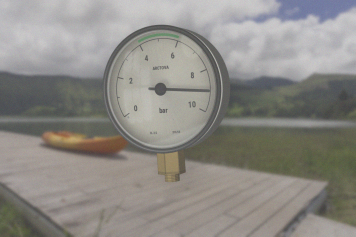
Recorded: {"value": 9, "unit": "bar"}
